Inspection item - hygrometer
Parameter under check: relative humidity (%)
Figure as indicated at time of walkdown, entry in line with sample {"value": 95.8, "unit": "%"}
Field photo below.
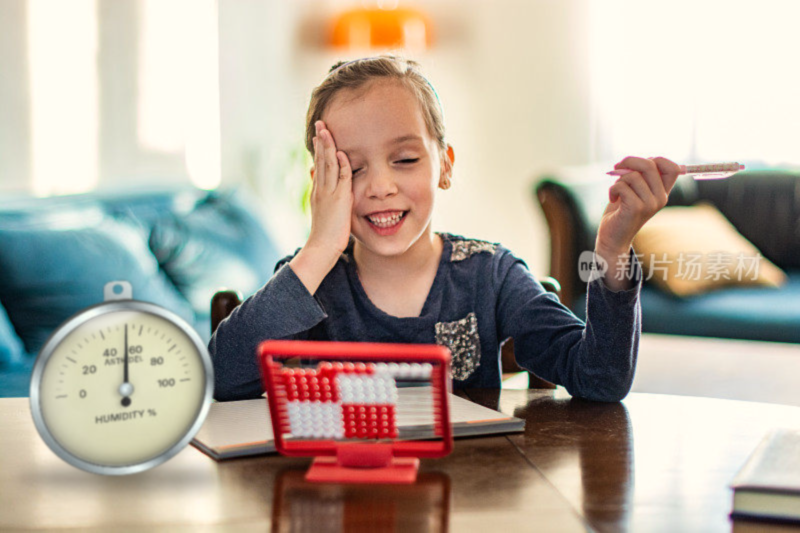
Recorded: {"value": 52, "unit": "%"}
